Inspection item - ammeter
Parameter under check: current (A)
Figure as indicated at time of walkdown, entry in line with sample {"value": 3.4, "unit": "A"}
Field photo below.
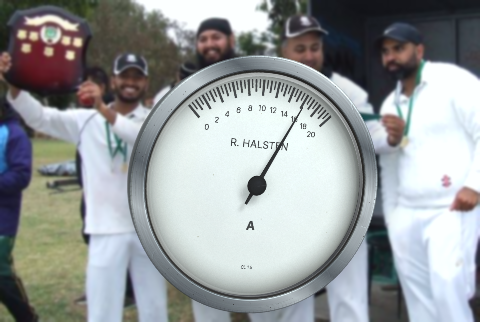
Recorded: {"value": 16, "unit": "A"}
